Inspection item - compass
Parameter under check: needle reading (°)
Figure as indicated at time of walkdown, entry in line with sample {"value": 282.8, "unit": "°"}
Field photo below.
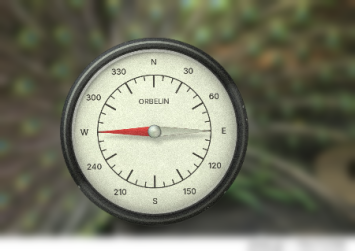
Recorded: {"value": 270, "unit": "°"}
